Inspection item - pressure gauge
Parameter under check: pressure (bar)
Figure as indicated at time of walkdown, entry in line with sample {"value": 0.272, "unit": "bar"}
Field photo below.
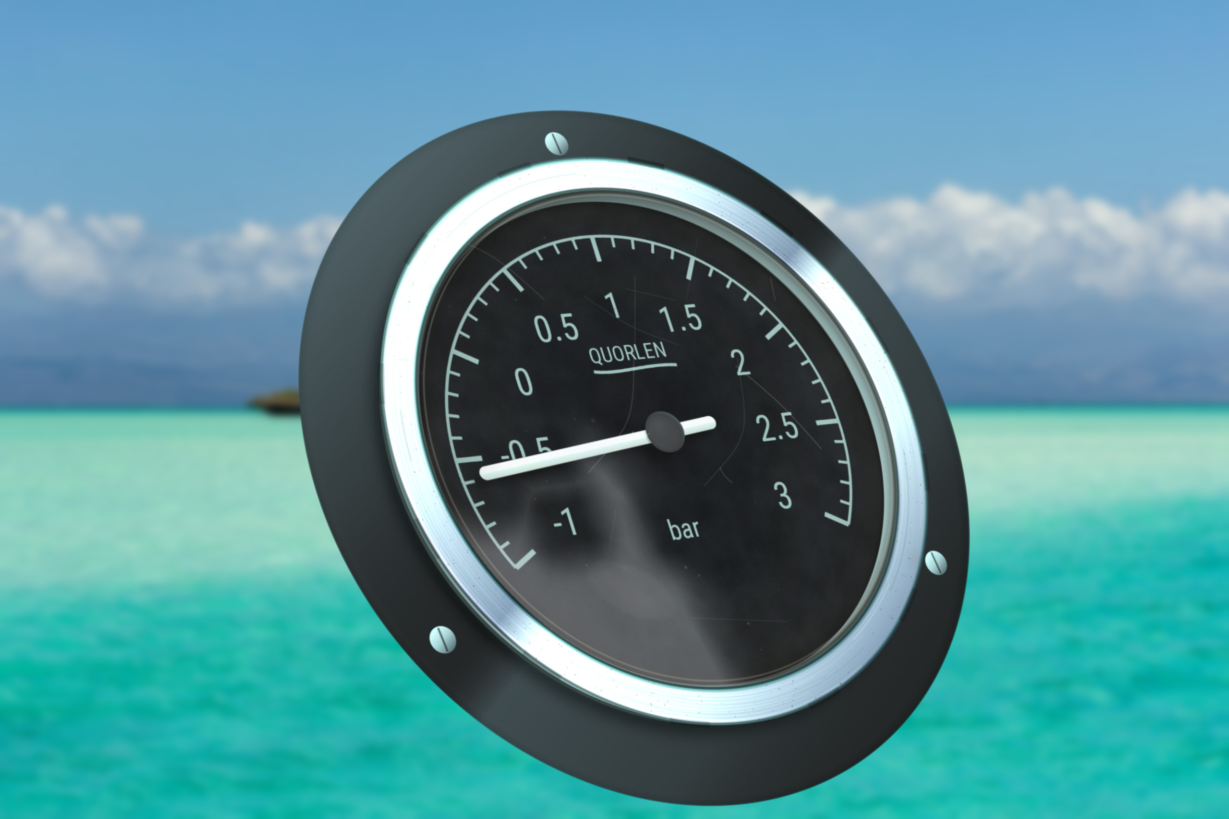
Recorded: {"value": -0.6, "unit": "bar"}
